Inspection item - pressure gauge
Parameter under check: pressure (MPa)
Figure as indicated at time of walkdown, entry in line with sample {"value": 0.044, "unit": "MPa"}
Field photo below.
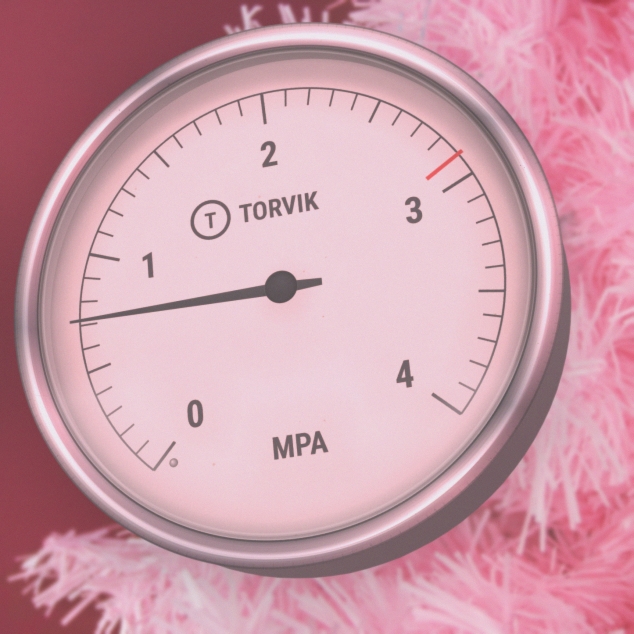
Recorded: {"value": 0.7, "unit": "MPa"}
